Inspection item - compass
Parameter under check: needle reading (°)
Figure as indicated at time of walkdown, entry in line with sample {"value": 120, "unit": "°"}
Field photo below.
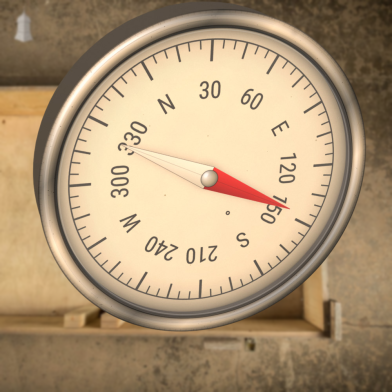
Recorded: {"value": 145, "unit": "°"}
